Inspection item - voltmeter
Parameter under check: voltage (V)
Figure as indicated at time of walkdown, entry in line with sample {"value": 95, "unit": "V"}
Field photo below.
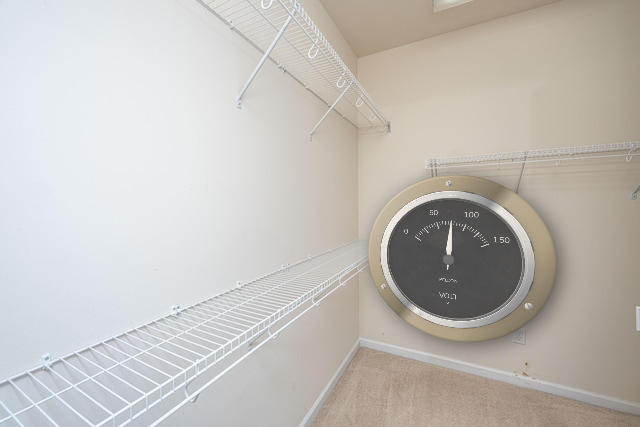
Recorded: {"value": 75, "unit": "V"}
